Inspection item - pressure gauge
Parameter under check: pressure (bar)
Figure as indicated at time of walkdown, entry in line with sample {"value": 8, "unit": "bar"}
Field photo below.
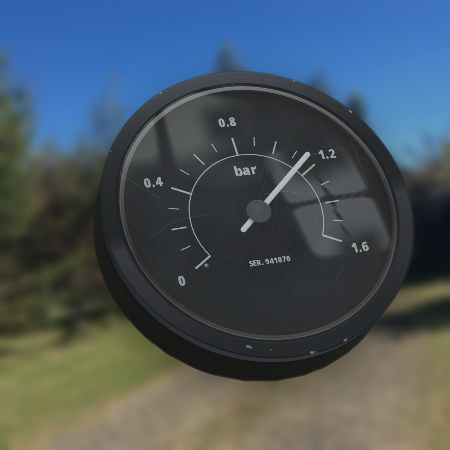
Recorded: {"value": 1.15, "unit": "bar"}
